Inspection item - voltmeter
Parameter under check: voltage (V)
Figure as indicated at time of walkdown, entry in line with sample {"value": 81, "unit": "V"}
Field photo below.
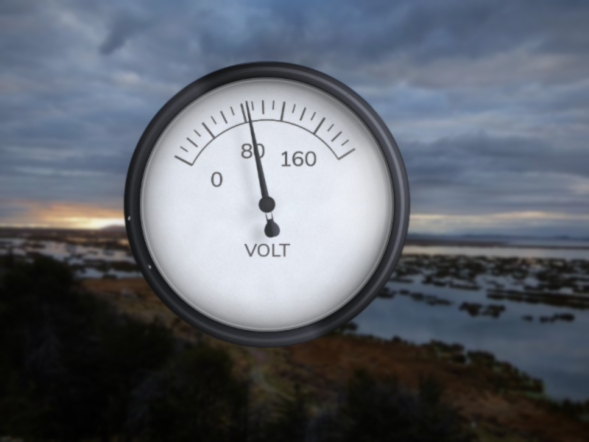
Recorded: {"value": 85, "unit": "V"}
